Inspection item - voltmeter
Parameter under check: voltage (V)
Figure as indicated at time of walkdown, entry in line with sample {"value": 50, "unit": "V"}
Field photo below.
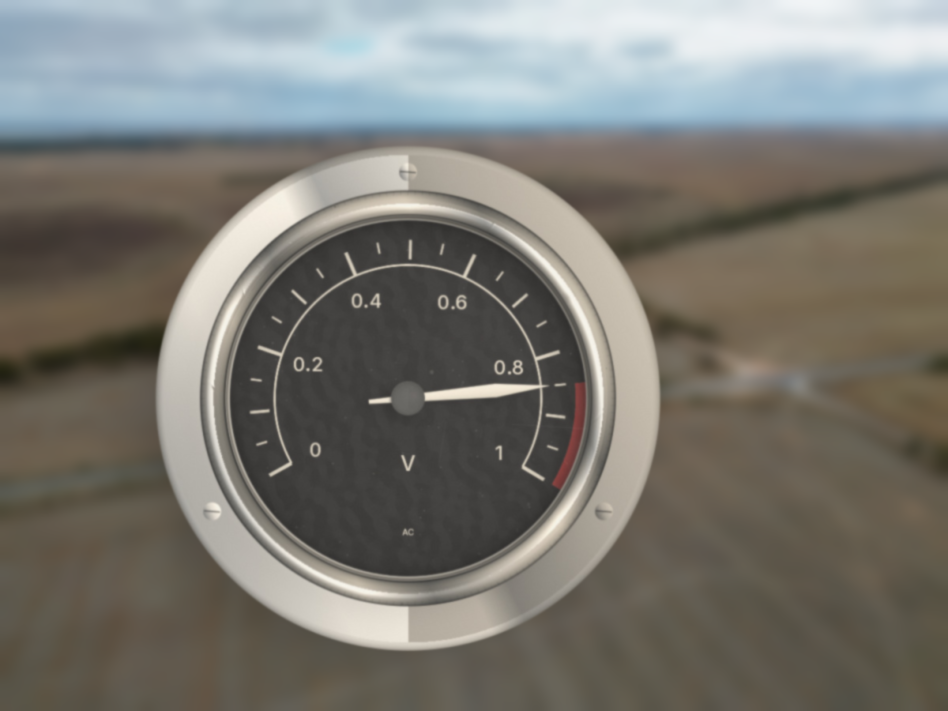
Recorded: {"value": 0.85, "unit": "V"}
